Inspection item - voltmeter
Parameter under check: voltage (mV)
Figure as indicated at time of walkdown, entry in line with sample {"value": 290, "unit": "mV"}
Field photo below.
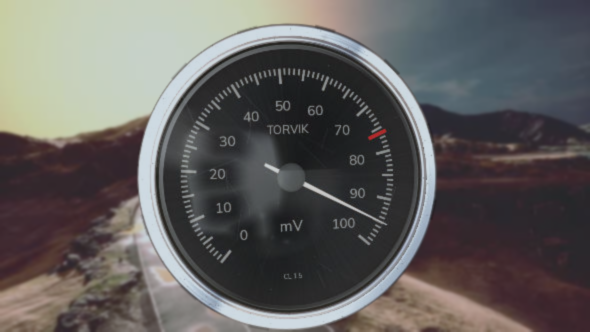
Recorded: {"value": 95, "unit": "mV"}
